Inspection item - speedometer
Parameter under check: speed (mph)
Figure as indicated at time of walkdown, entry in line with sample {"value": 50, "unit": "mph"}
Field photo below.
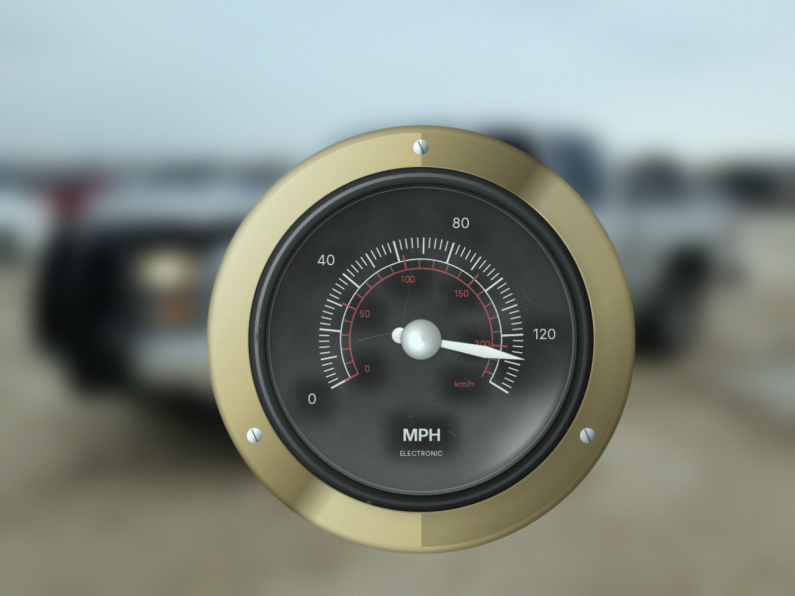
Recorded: {"value": 128, "unit": "mph"}
